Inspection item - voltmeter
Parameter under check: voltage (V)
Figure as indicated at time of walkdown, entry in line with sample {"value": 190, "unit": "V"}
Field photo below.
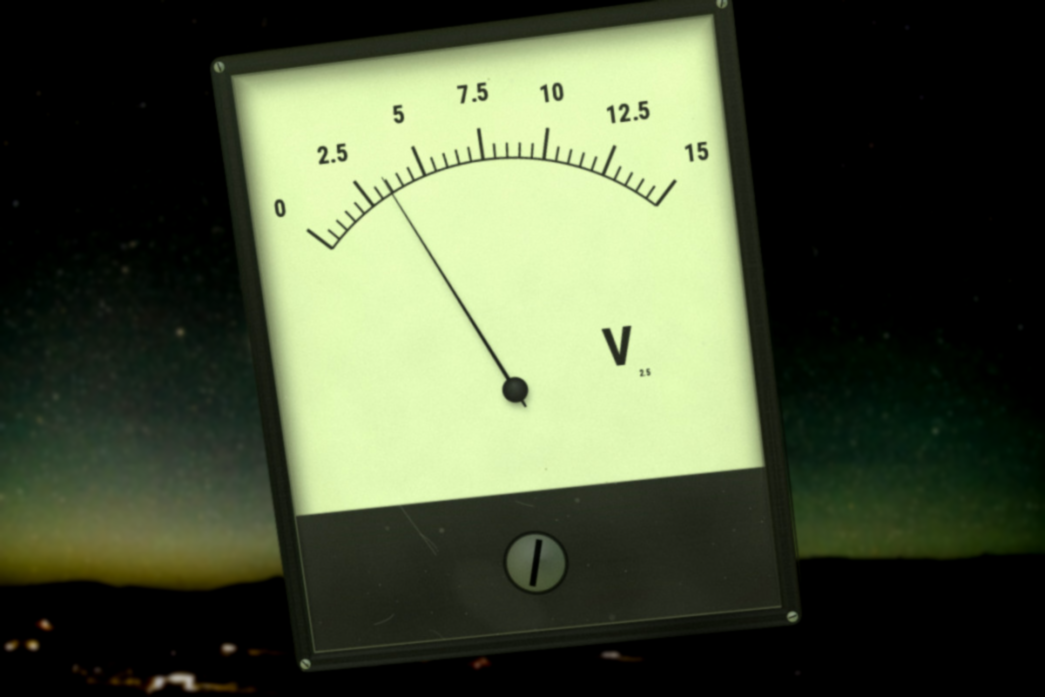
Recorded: {"value": 3.5, "unit": "V"}
